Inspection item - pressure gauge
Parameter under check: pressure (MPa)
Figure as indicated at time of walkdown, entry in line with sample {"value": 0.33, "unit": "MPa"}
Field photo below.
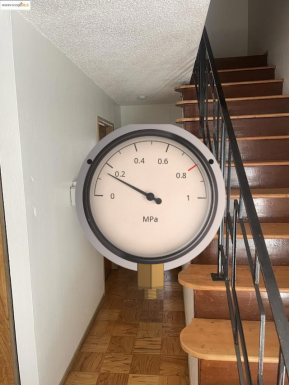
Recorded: {"value": 0.15, "unit": "MPa"}
